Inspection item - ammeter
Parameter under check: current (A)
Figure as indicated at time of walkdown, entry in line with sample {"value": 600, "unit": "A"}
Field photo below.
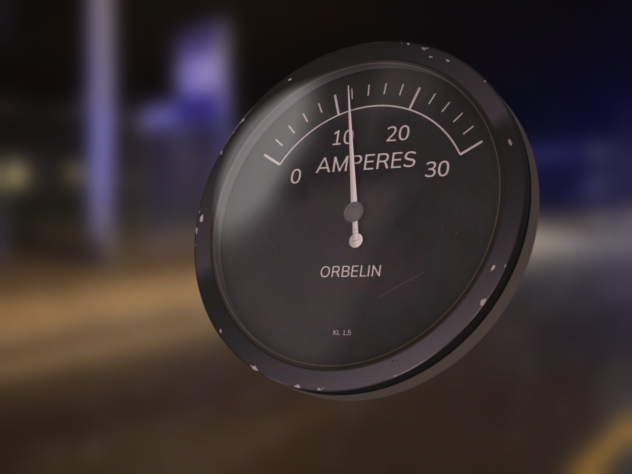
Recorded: {"value": 12, "unit": "A"}
